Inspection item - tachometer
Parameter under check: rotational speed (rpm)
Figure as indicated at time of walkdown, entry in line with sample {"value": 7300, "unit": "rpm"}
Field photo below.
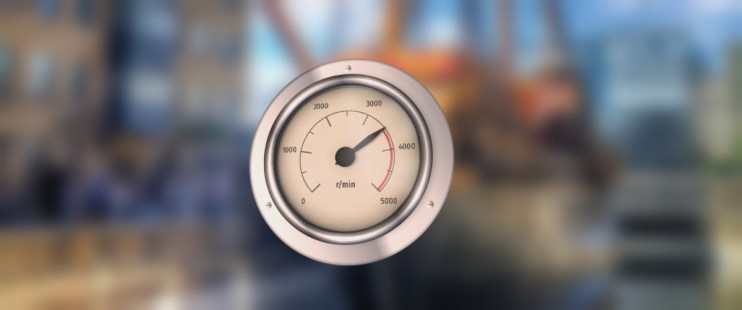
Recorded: {"value": 3500, "unit": "rpm"}
